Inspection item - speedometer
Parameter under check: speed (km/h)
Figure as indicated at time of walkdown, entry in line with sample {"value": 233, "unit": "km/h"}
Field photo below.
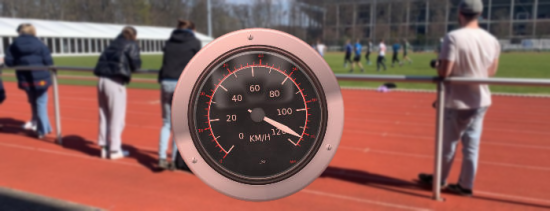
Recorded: {"value": 115, "unit": "km/h"}
